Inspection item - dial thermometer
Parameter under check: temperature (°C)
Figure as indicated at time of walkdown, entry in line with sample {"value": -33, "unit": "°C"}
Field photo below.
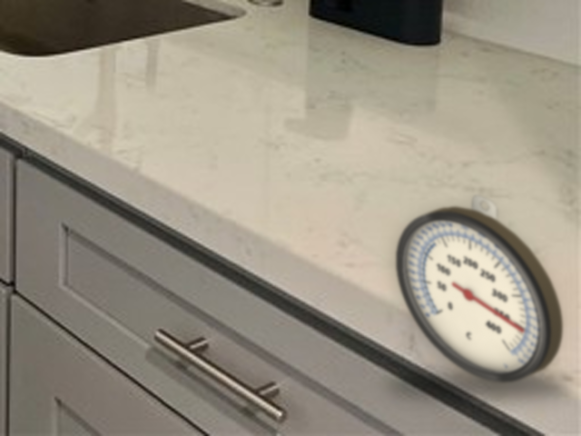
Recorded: {"value": 350, "unit": "°C"}
